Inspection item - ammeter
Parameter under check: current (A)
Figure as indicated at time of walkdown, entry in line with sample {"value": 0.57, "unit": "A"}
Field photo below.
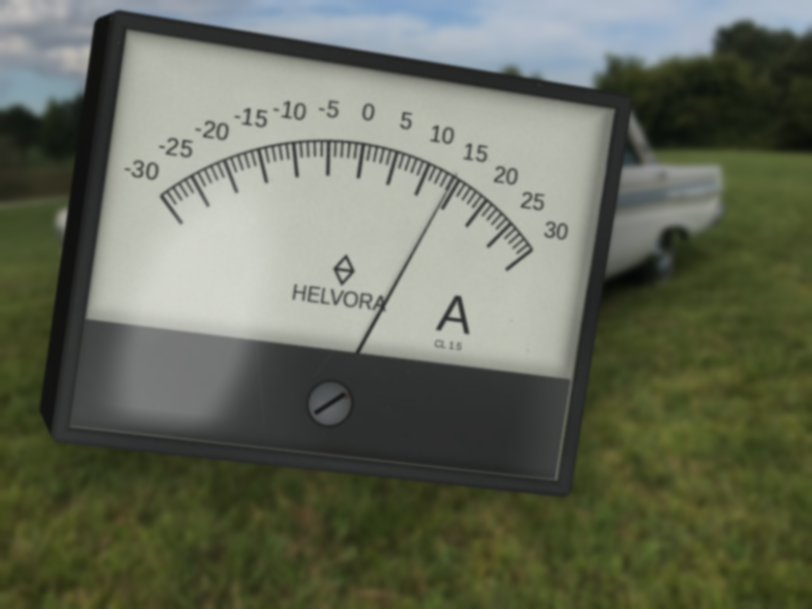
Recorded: {"value": 14, "unit": "A"}
